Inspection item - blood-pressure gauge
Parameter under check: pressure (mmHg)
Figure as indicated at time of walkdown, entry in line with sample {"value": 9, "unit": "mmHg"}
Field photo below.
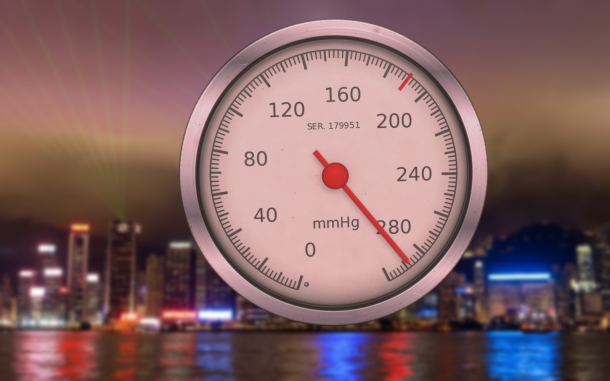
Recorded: {"value": 288, "unit": "mmHg"}
